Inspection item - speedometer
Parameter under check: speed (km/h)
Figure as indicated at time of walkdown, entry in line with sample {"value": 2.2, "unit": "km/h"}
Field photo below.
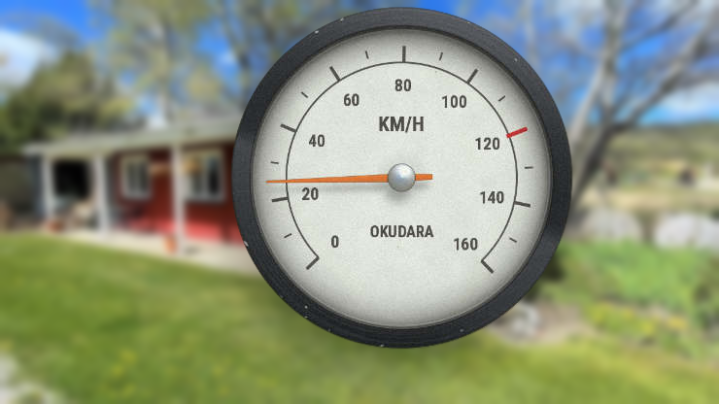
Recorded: {"value": 25, "unit": "km/h"}
